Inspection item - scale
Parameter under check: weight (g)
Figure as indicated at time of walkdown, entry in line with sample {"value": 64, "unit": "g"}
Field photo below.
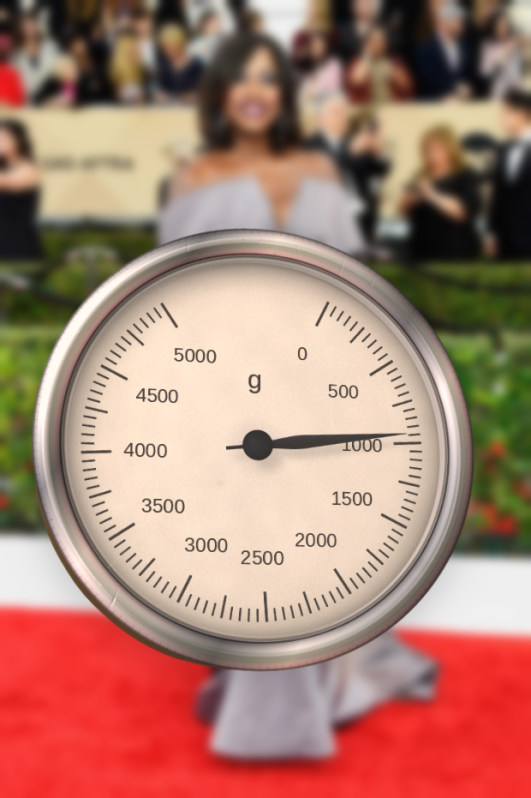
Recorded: {"value": 950, "unit": "g"}
